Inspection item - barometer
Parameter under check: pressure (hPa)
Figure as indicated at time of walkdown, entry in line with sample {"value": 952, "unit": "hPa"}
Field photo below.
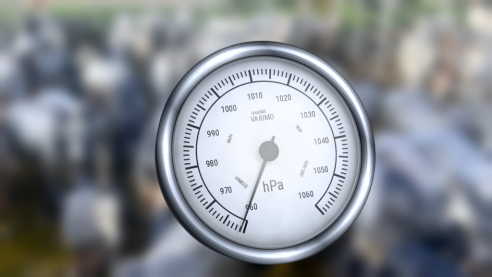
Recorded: {"value": 961, "unit": "hPa"}
